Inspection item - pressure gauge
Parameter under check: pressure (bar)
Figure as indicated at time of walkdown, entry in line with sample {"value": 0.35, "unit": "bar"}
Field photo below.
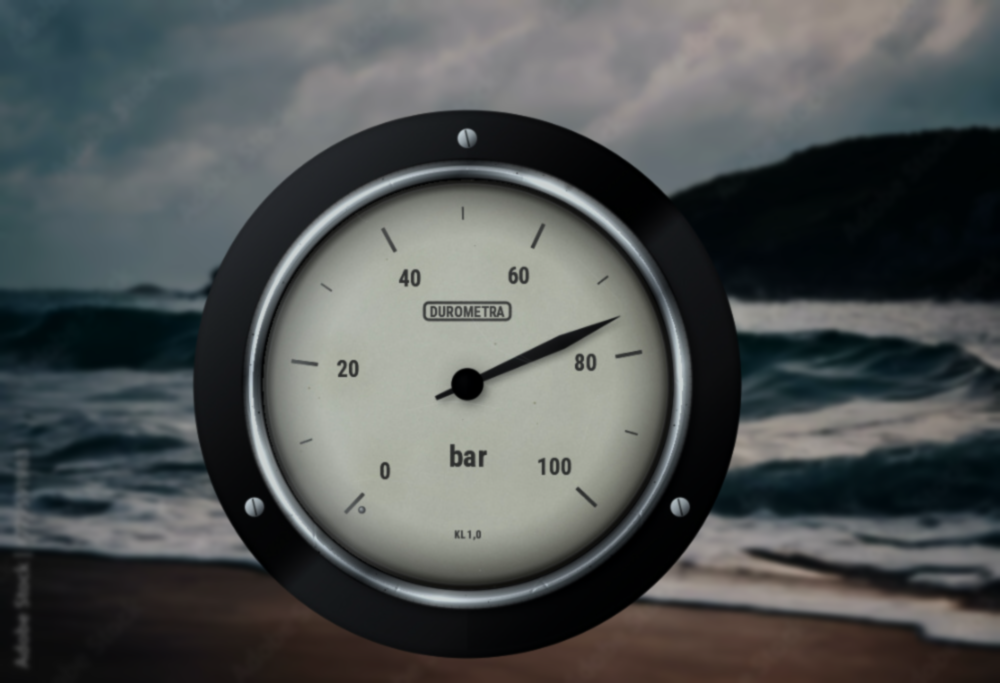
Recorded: {"value": 75, "unit": "bar"}
